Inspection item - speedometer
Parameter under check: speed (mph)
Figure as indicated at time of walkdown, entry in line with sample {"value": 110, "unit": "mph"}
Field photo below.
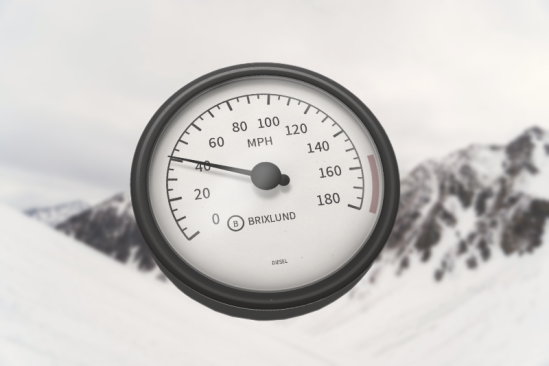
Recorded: {"value": 40, "unit": "mph"}
